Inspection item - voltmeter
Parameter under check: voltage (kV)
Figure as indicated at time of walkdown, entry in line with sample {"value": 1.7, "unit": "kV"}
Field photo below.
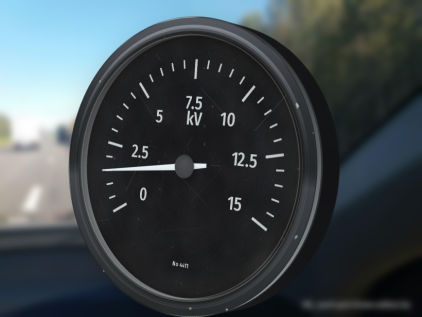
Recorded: {"value": 1.5, "unit": "kV"}
